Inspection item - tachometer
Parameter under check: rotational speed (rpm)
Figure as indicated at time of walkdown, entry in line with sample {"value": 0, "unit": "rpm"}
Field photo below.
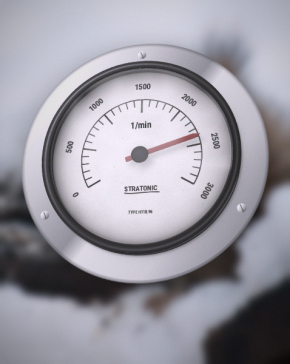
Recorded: {"value": 2400, "unit": "rpm"}
